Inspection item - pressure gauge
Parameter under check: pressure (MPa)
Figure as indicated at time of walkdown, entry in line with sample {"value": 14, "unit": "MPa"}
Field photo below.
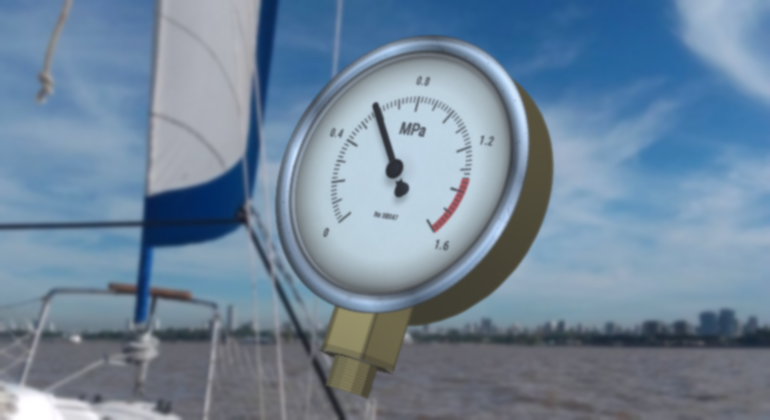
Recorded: {"value": 0.6, "unit": "MPa"}
